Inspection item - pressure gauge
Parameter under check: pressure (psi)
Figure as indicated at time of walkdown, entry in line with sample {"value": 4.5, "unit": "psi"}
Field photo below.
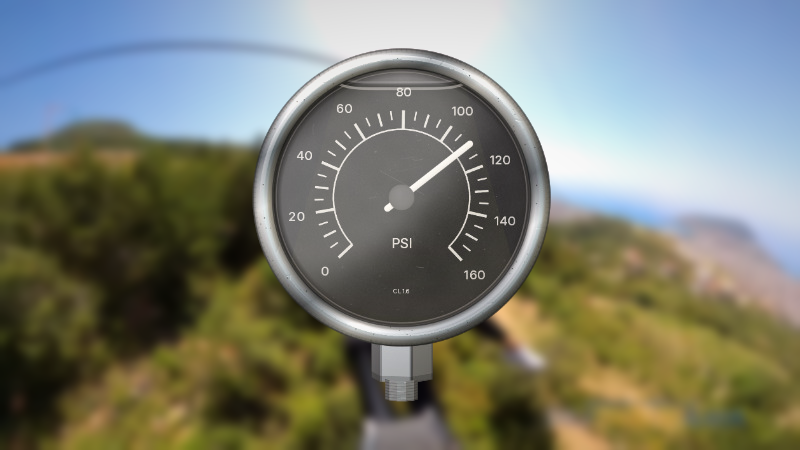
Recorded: {"value": 110, "unit": "psi"}
